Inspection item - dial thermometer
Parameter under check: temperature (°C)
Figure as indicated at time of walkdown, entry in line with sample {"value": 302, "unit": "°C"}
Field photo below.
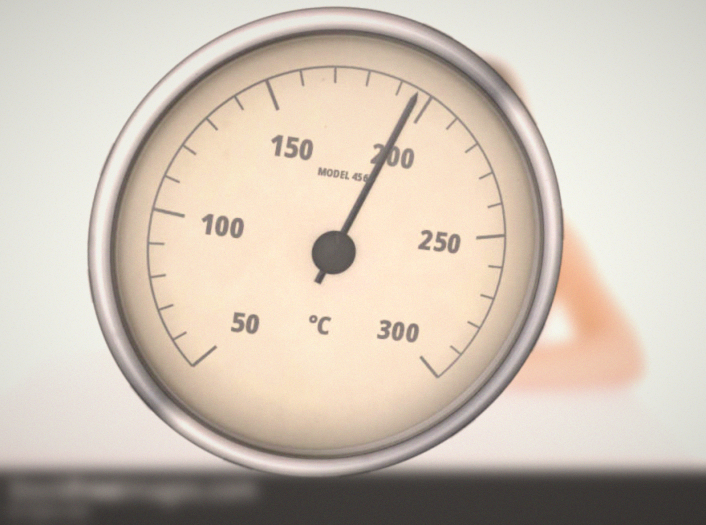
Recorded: {"value": 195, "unit": "°C"}
